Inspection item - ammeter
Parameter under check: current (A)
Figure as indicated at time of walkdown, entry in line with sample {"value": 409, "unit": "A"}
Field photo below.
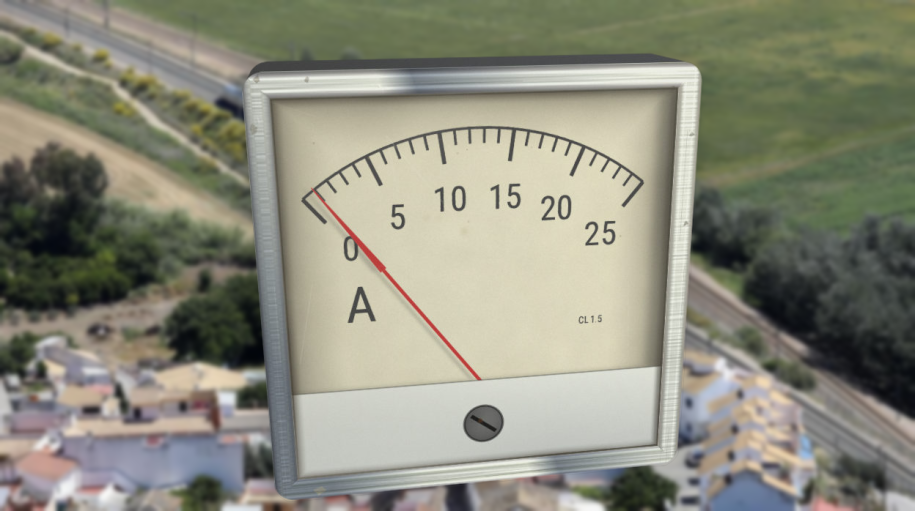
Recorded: {"value": 1, "unit": "A"}
